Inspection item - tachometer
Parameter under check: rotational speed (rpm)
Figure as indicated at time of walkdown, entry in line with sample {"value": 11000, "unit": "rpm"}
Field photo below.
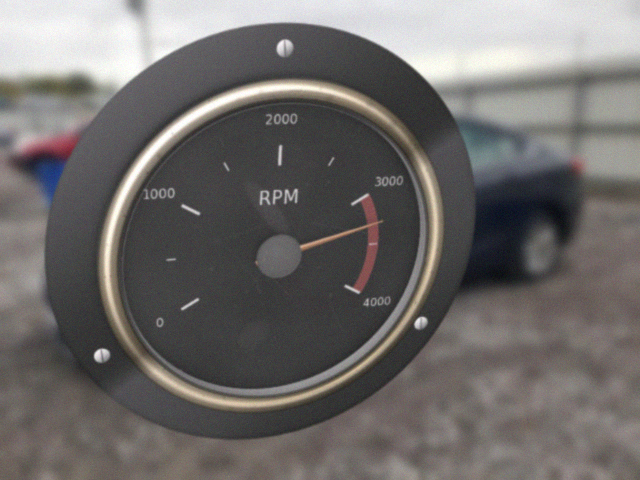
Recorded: {"value": 3250, "unit": "rpm"}
